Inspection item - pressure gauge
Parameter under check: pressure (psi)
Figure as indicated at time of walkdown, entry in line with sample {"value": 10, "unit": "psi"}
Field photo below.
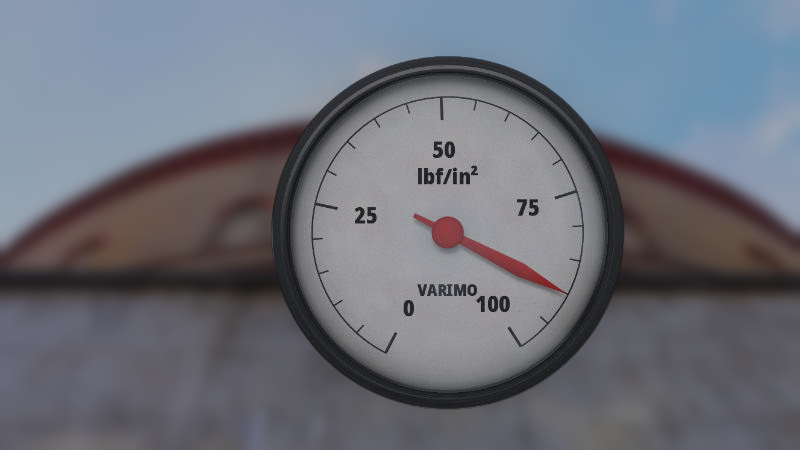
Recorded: {"value": 90, "unit": "psi"}
